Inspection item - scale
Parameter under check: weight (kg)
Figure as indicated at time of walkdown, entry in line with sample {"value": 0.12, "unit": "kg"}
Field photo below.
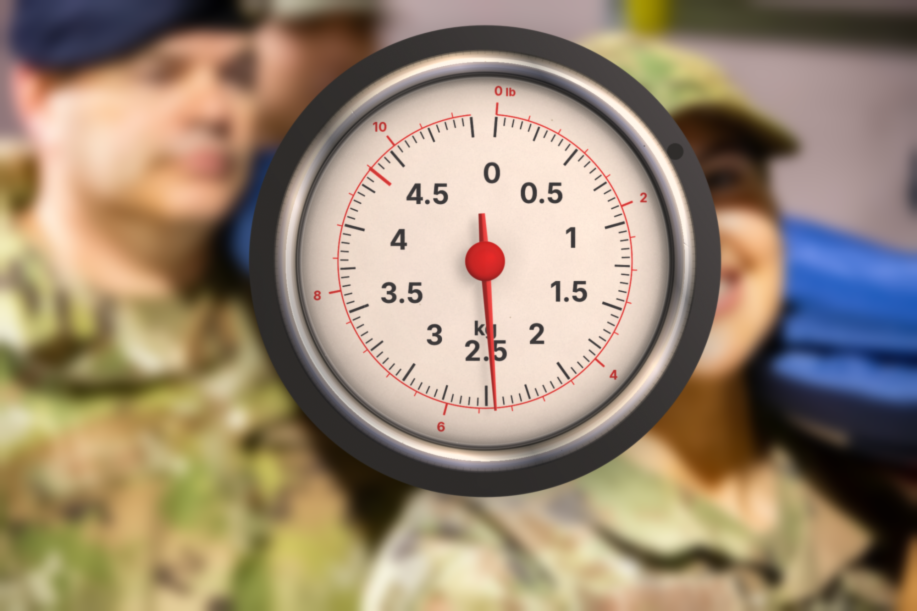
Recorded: {"value": 2.45, "unit": "kg"}
